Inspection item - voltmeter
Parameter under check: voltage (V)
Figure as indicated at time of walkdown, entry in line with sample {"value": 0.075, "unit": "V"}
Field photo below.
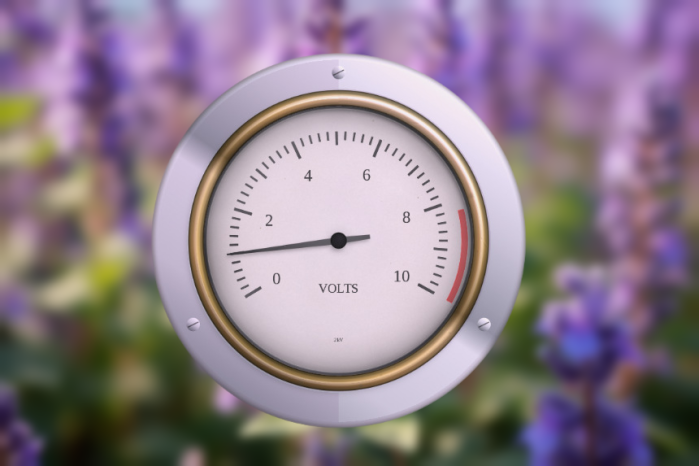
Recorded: {"value": 1, "unit": "V"}
